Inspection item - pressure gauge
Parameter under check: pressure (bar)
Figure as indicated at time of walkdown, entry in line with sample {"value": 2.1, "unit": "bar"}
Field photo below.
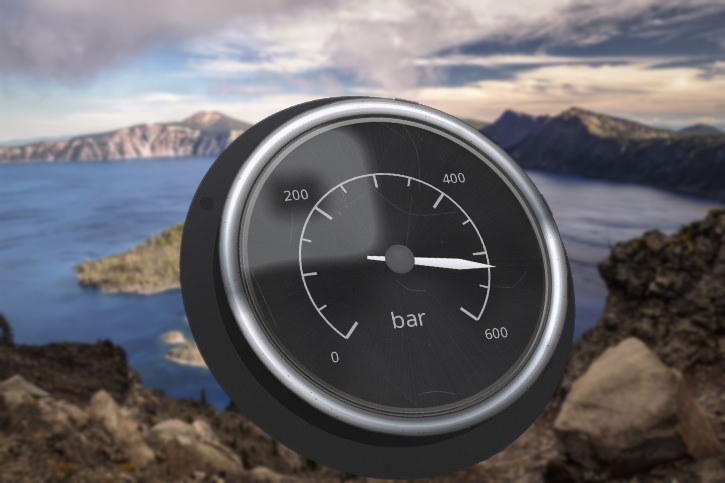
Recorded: {"value": 525, "unit": "bar"}
